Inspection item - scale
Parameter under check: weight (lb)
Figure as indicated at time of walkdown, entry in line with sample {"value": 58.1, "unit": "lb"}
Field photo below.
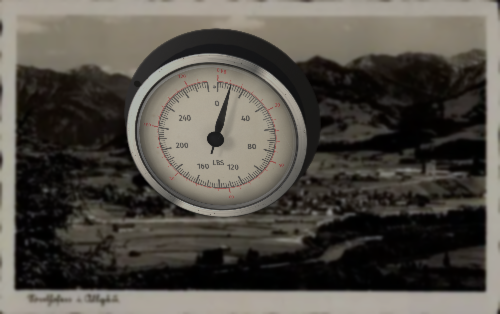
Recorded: {"value": 10, "unit": "lb"}
